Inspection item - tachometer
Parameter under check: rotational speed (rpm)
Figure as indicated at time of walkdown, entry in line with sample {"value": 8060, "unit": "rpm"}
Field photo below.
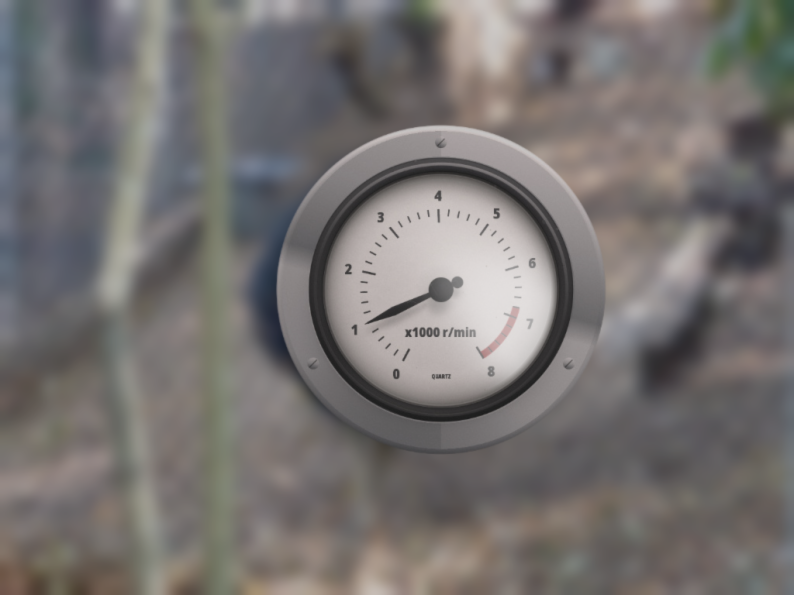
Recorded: {"value": 1000, "unit": "rpm"}
